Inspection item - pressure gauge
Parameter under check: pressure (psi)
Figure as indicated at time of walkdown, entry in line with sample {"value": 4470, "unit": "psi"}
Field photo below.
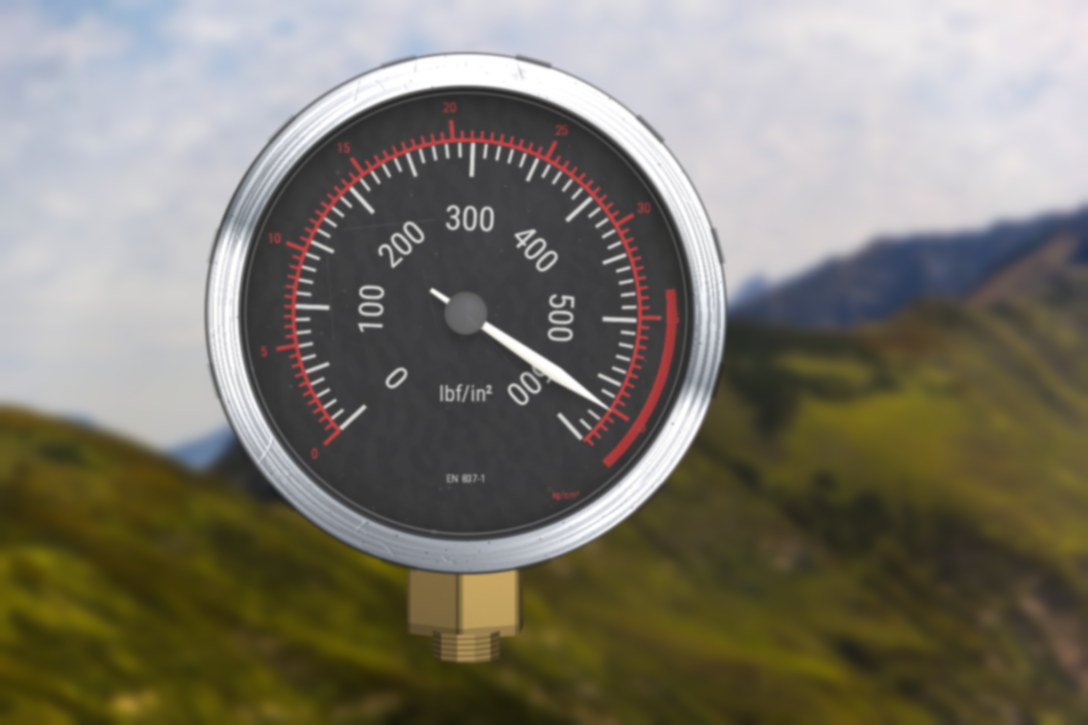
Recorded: {"value": 570, "unit": "psi"}
